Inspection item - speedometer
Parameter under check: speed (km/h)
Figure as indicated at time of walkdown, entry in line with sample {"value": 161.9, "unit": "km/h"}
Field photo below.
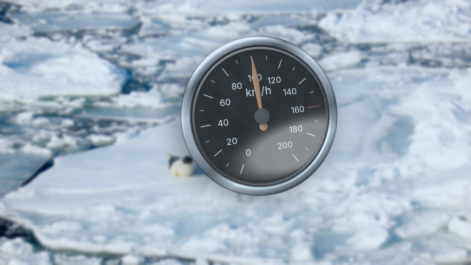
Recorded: {"value": 100, "unit": "km/h"}
